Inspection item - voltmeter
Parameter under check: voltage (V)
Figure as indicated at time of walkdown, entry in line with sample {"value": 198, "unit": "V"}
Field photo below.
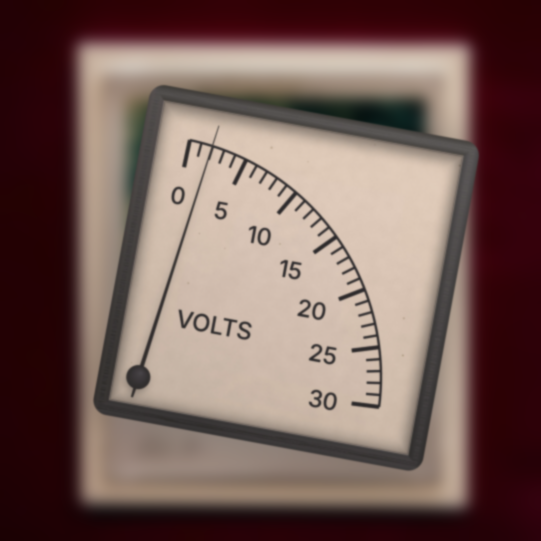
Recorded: {"value": 2, "unit": "V"}
